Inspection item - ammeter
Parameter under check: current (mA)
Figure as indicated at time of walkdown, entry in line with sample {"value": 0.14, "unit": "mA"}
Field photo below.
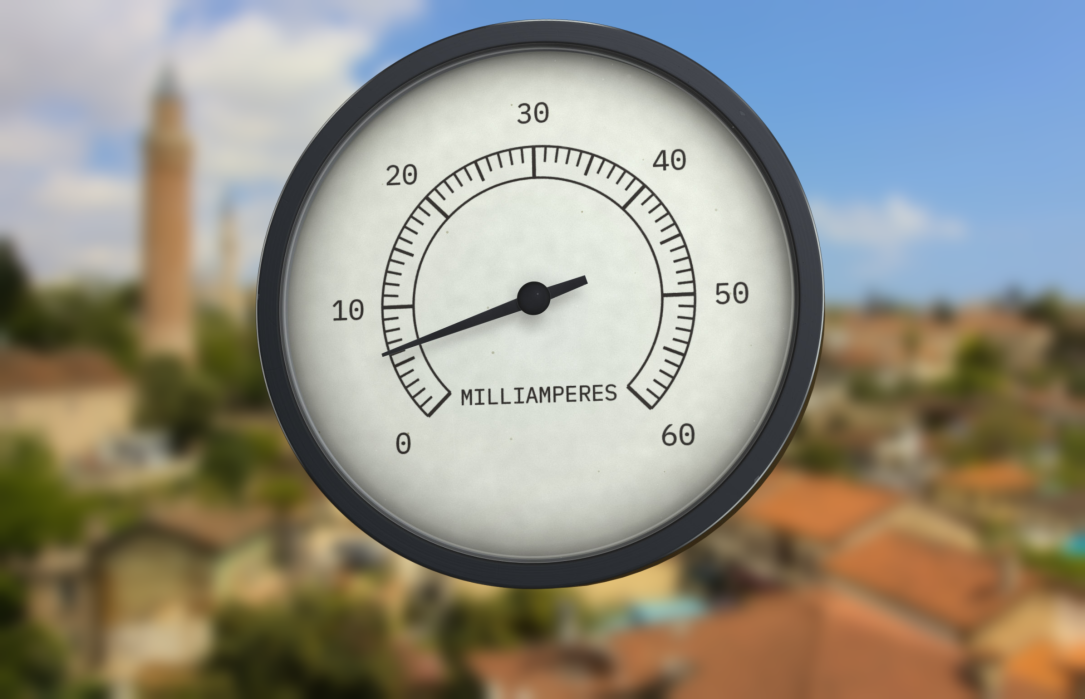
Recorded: {"value": 6, "unit": "mA"}
